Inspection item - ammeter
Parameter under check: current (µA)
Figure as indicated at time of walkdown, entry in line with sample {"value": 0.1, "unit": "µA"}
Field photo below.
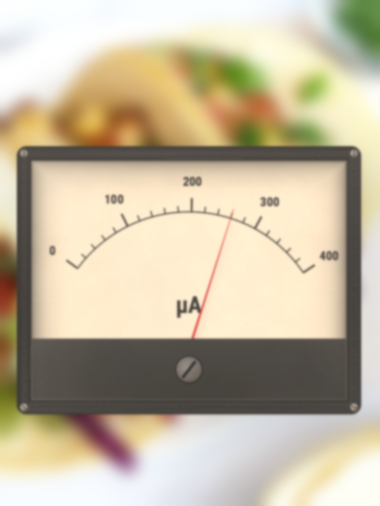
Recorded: {"value": 260, "unit": "µA"}
